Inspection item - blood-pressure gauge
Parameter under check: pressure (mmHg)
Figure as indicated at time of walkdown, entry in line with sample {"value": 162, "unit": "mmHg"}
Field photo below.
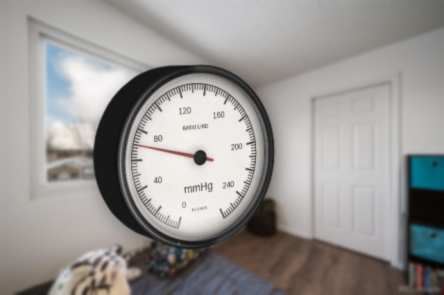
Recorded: {"value": 70, "unit": "mmHg"}
